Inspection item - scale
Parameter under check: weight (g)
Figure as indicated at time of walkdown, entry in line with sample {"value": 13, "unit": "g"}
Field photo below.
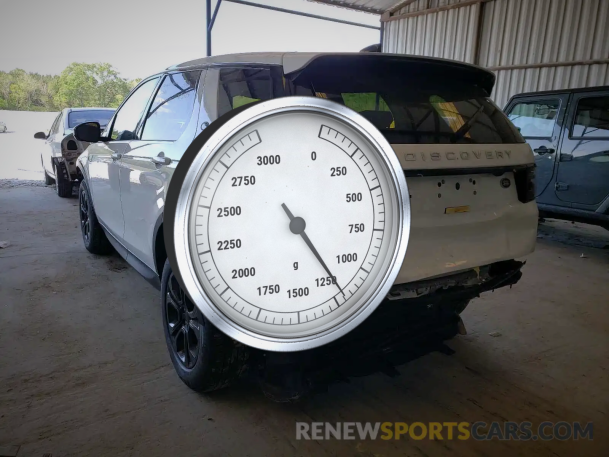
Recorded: {"value": 1200, "unit": "g"}
